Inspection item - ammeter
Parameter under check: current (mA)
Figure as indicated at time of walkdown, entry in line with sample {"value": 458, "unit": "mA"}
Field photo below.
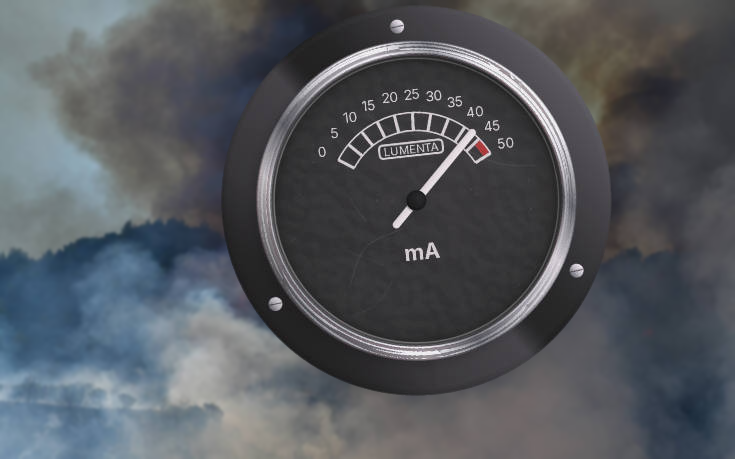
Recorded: {"value": 42.5, "unit": "mA"}
